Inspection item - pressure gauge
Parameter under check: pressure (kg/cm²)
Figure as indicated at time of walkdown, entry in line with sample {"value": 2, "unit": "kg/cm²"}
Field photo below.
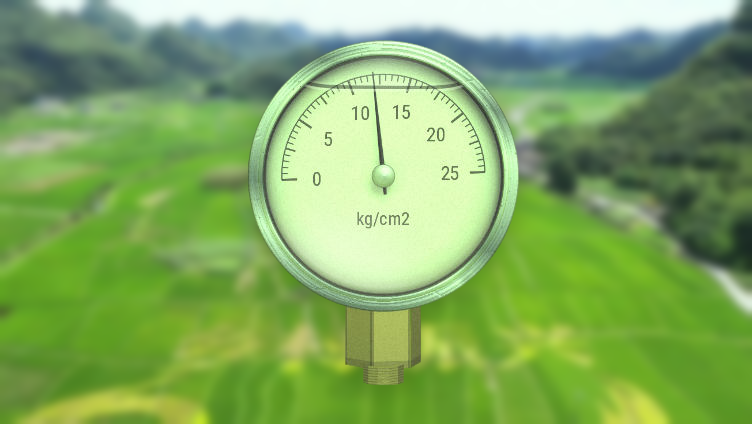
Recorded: {"value": 12, "unit": "kg/cm²"}
